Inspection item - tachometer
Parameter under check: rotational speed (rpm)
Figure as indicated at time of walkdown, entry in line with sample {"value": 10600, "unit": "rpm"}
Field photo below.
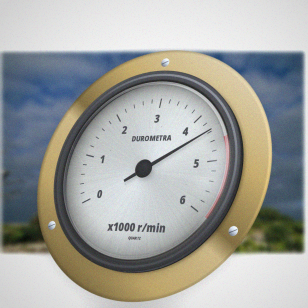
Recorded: {"value": 4400, "unit": "rpm"}
